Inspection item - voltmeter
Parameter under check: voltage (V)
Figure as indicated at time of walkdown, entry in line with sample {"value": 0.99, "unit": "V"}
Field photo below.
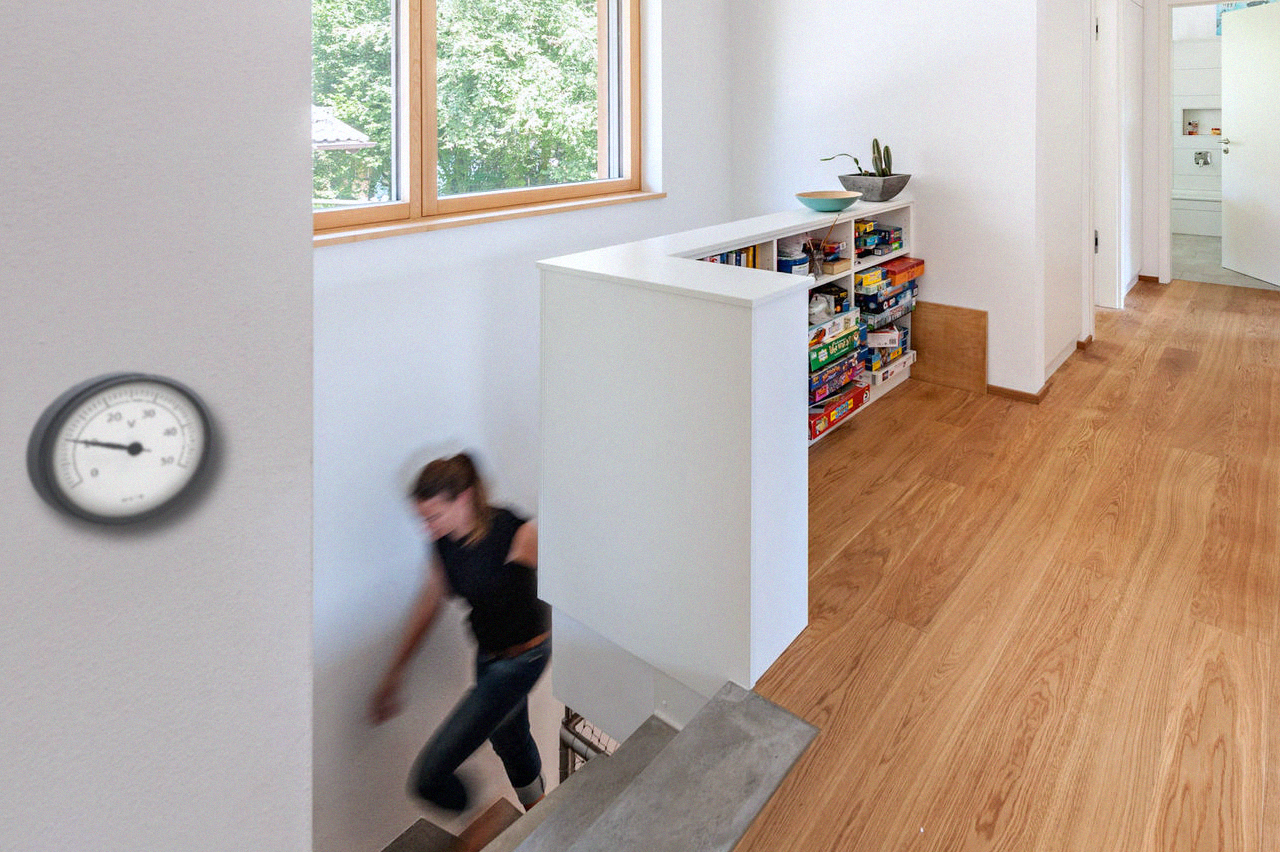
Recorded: {"value": 10, "unit": "V"}
